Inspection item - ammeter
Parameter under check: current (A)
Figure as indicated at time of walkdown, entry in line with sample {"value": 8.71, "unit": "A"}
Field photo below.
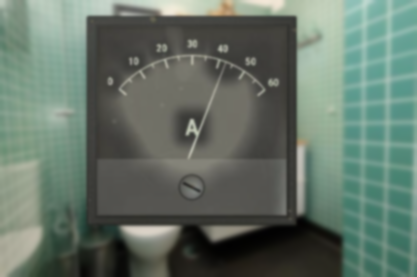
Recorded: {"value": 42.5, "unit": "A"}
